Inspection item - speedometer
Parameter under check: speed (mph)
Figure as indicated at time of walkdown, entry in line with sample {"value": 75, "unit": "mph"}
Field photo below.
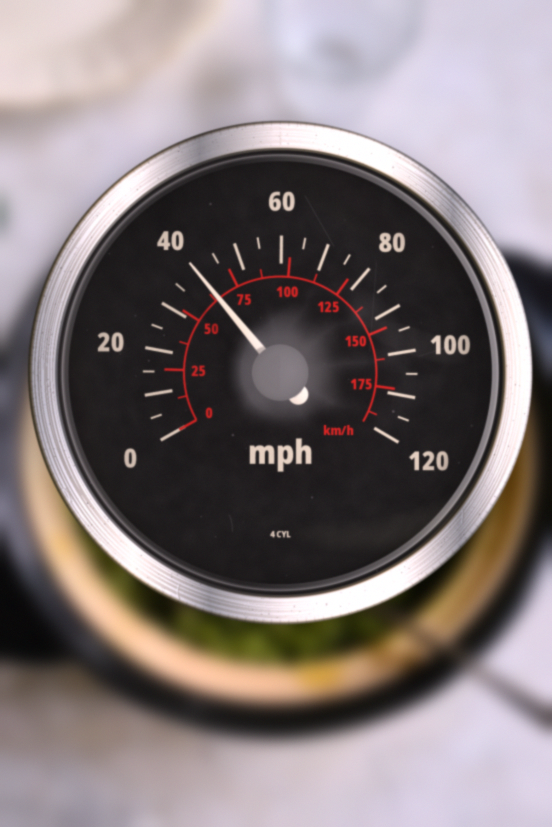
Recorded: {"value": 40, "unit": "mph"}
